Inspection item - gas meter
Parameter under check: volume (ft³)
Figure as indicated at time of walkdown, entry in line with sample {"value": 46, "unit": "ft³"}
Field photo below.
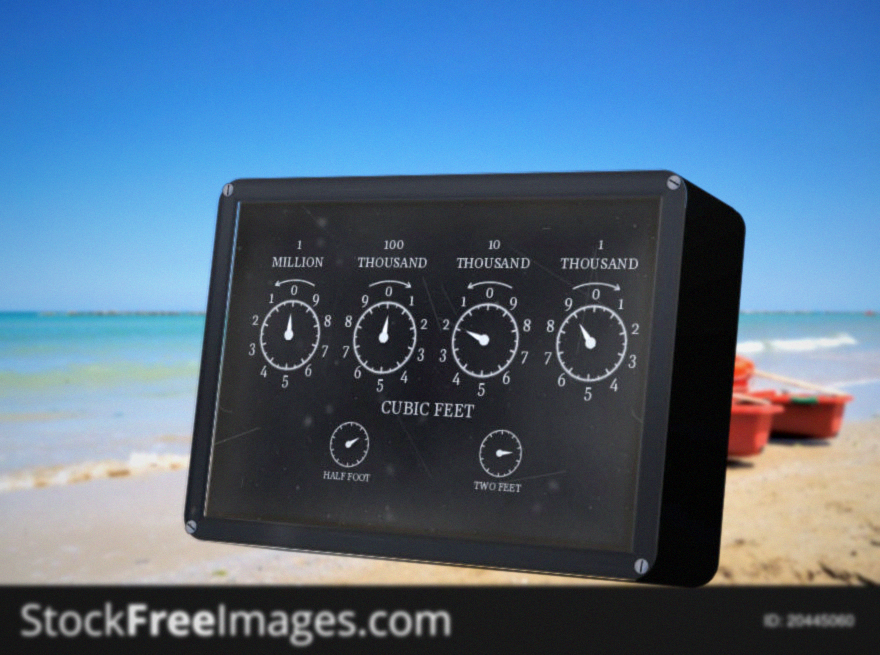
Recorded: {"value": 1900, "unit": "ft³"}
